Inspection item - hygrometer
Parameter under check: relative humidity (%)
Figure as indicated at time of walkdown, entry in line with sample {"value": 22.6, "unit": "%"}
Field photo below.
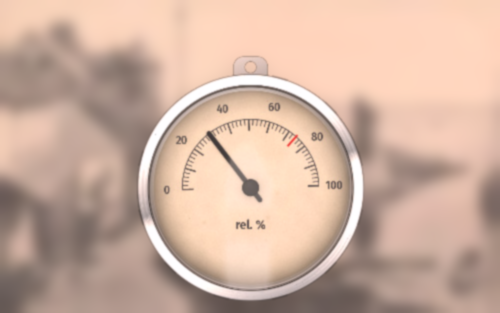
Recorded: {"value": 30, "unit": "%"}
